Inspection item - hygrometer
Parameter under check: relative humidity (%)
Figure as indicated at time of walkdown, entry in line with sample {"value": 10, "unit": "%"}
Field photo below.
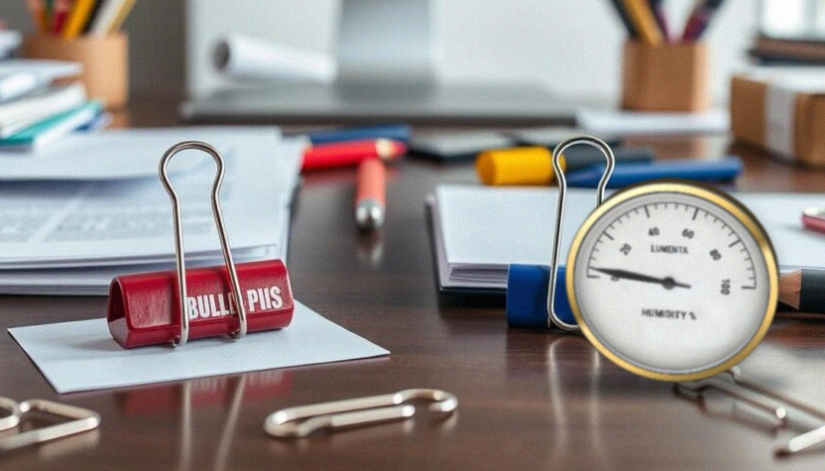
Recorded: {"value": 4, "unit": "%"}
